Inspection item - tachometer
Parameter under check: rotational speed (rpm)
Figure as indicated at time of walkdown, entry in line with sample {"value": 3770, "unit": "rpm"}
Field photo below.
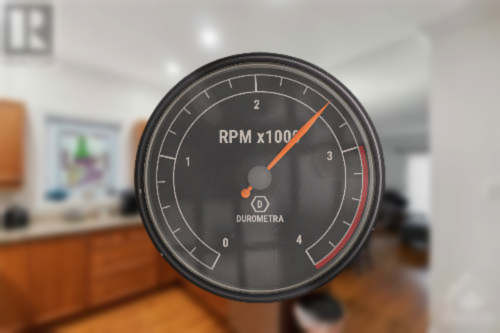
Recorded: {"value": 2600, "unit": "rpm"}
